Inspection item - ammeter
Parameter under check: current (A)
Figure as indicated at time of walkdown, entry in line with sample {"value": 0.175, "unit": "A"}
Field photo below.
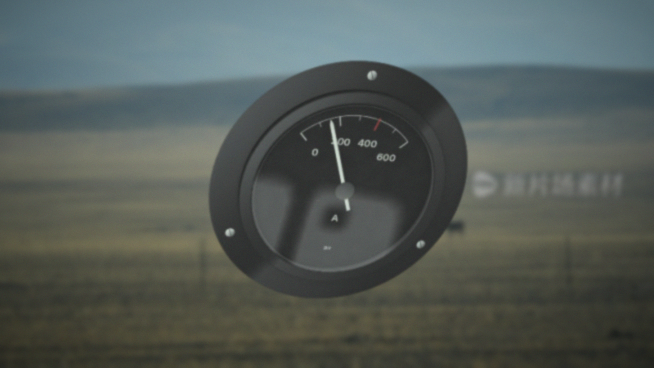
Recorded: {"value": 150, "unit": "A"}
